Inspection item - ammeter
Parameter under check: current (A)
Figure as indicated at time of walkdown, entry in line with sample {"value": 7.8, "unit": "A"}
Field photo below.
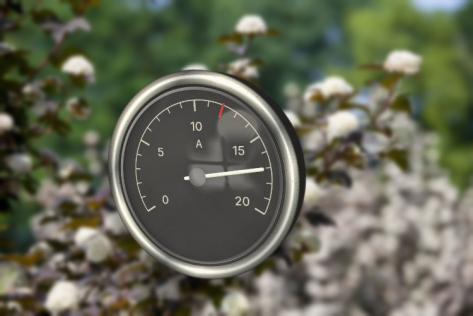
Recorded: {"value": 17, "unit": "A"}
